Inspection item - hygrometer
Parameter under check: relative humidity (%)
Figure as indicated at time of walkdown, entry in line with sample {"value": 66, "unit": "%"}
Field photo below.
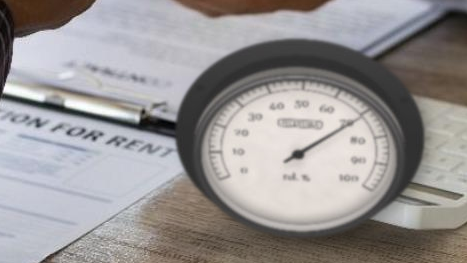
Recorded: {"value": 70, "unit": "%"}
